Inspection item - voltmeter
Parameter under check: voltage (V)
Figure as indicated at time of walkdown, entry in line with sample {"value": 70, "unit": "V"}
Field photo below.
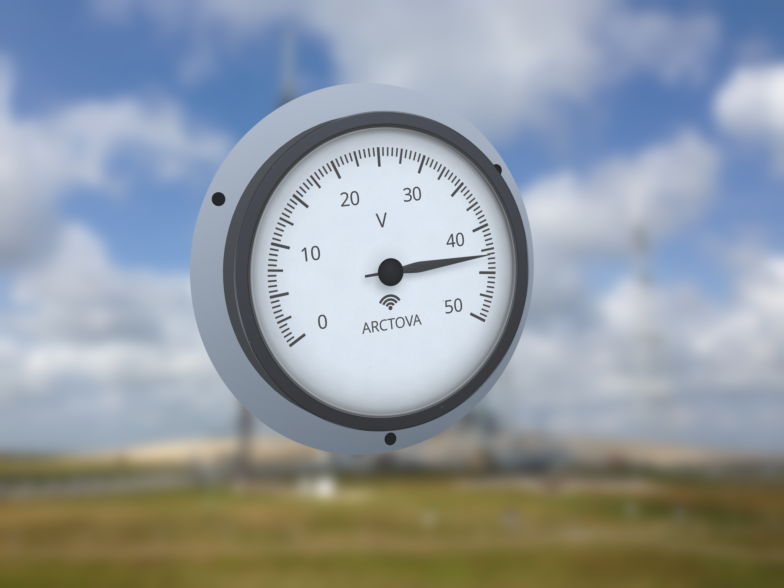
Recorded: {"value": 43, "unit": "V"}
